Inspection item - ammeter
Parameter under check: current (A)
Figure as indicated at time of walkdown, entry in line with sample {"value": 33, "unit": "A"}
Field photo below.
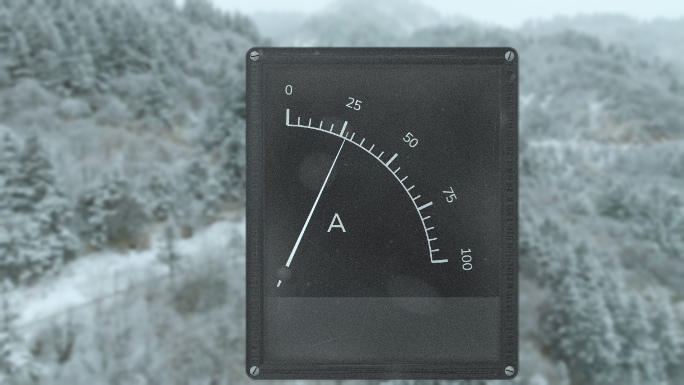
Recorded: {"value": 27.5, "unit": "A"}
